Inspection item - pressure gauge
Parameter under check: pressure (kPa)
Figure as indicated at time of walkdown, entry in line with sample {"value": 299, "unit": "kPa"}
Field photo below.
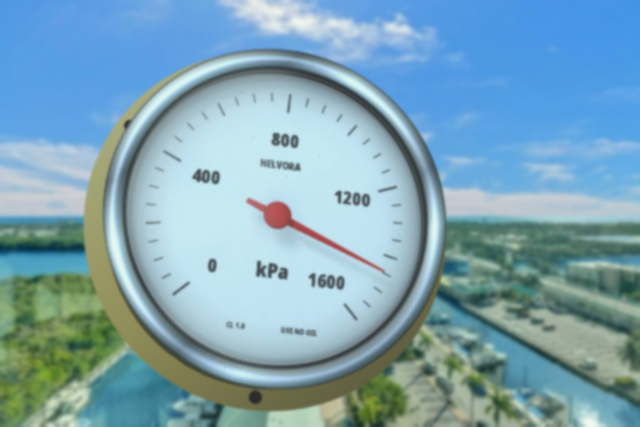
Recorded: {"value": 1450, "unit": "kPa"}
